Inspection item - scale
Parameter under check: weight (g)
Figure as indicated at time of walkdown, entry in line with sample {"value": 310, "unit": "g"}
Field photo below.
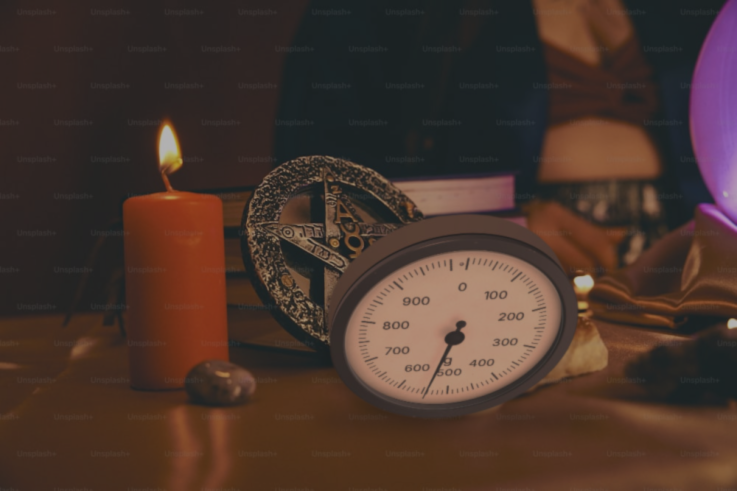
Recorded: {"value": 550, "unit": "g"}
